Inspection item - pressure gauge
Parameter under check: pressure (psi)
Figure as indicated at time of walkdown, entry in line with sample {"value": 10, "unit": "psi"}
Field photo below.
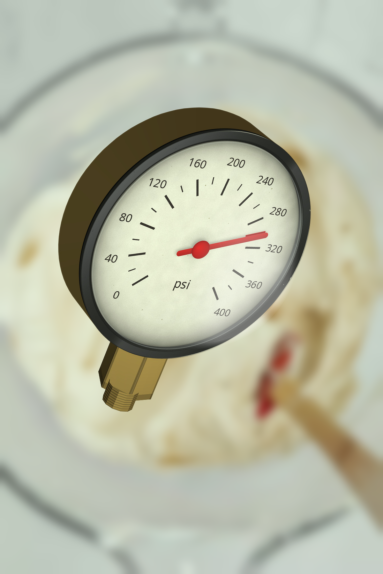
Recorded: {"value": 300, "unit": "psi"}
